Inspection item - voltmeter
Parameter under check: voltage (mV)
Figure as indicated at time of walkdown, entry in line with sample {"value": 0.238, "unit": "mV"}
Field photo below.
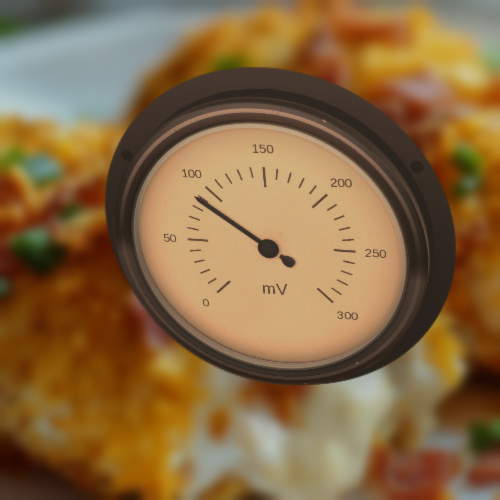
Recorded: {"value": 90, "unit": "mV"}
